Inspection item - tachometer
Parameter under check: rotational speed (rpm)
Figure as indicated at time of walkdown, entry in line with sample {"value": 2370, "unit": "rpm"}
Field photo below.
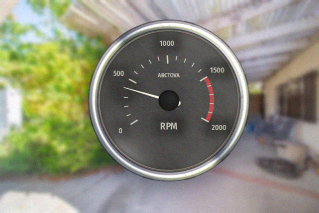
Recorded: {"value": 400, "unit": "rpm"}
